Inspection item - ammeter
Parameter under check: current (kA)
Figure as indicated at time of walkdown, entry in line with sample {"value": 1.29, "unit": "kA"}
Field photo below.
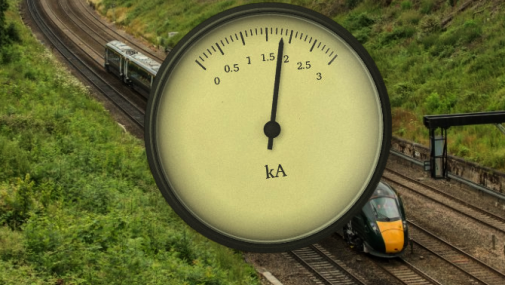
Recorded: {"value": 1.8, "unit": "kA"}
